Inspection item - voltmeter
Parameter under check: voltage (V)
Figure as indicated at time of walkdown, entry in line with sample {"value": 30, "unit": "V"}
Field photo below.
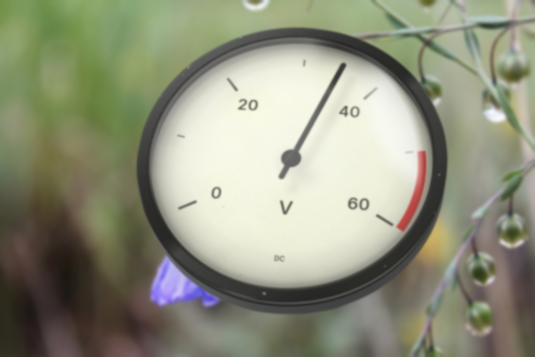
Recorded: {"value": 35, "unit": "V"}
